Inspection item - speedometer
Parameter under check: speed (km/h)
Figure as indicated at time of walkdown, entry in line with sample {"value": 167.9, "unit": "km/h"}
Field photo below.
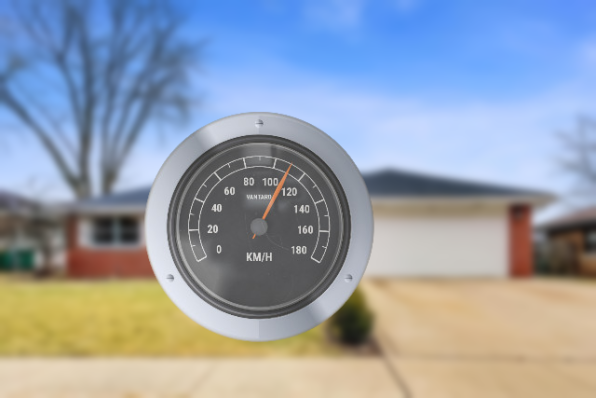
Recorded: {"value": 110, "unit": "km/h"}
